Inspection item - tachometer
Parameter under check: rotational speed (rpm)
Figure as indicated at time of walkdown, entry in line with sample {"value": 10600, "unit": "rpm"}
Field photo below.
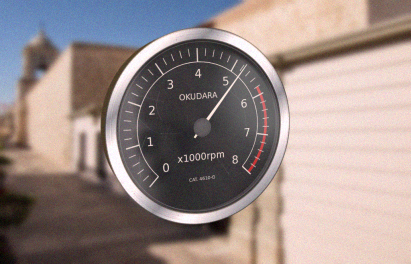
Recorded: {"value": 5200, "unit": "rpm"}
